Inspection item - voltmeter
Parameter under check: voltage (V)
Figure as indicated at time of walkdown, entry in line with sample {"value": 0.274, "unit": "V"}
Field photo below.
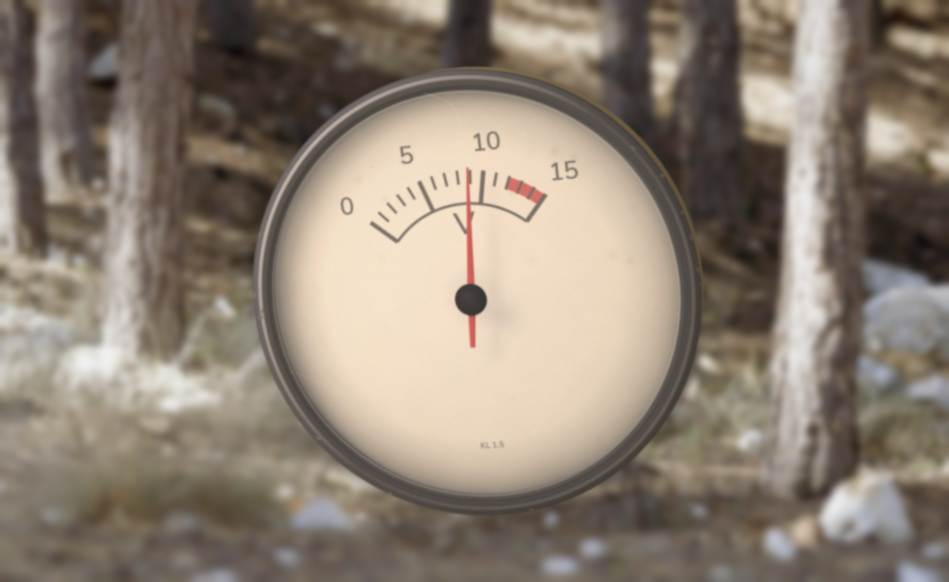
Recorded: {"value": 9, "unit": "V"}
